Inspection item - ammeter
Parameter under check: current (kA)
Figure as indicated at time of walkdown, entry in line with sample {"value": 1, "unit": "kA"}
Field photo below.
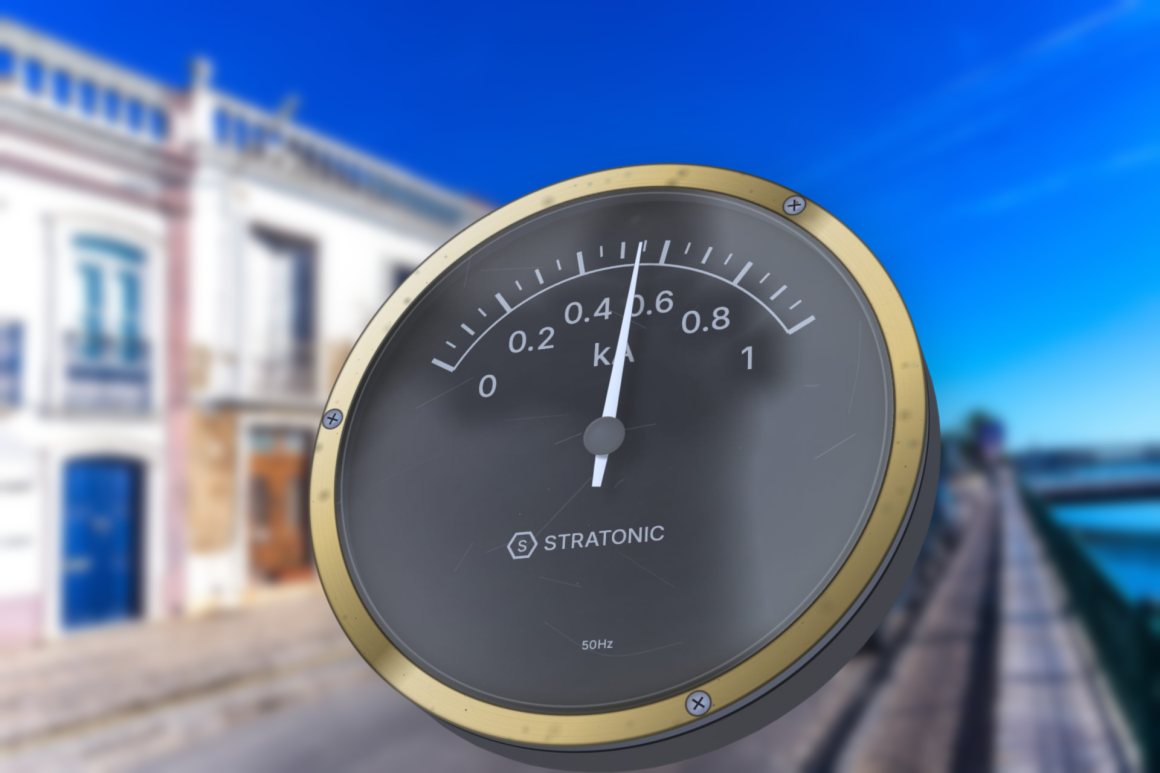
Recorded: {"value": 0.55, "unit": "kA"}
